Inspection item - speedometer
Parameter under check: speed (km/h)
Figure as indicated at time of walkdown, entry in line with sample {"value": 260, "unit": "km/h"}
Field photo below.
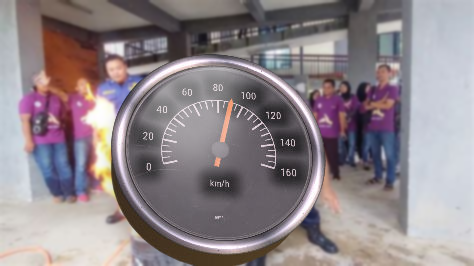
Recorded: {"value": 90, "unit": "km/h"}
